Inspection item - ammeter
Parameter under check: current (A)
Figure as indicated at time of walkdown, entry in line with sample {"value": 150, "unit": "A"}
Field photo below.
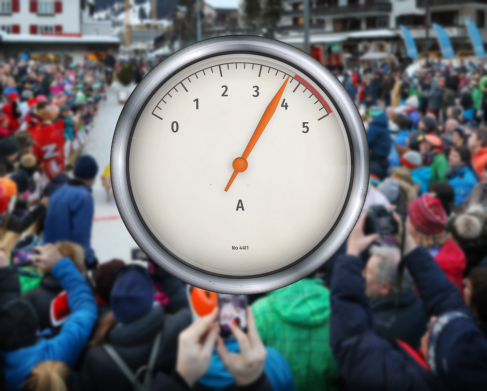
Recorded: {"value": 3.7, "unit": "A"}
